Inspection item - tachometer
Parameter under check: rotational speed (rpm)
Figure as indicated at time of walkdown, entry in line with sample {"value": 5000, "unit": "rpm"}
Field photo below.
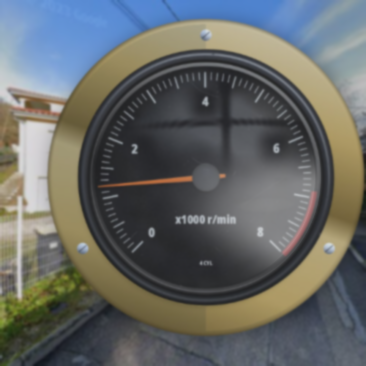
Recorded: {"value": 1200, "unit": "rpm"}
